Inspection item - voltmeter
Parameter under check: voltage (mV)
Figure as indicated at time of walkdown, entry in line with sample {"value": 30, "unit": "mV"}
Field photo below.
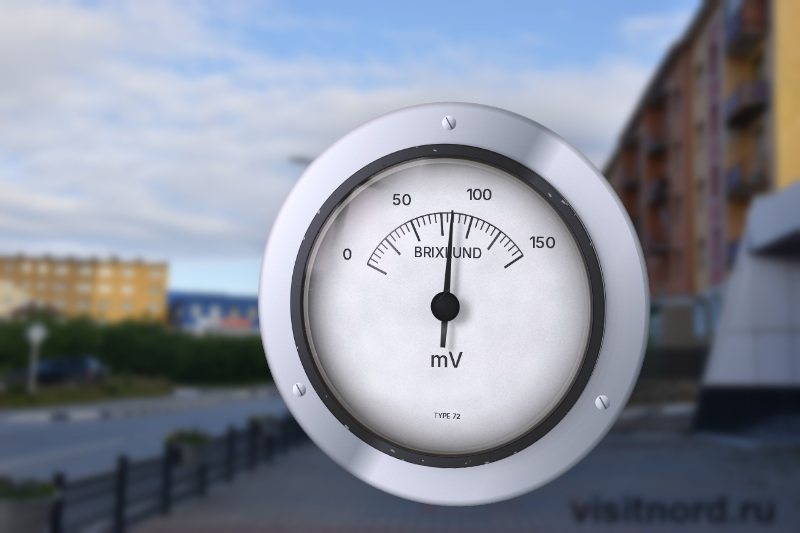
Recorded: {"value": 85, "unit": "mV"}
